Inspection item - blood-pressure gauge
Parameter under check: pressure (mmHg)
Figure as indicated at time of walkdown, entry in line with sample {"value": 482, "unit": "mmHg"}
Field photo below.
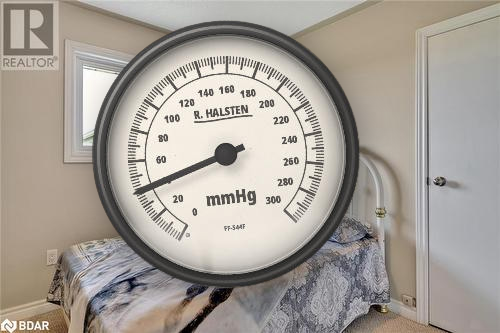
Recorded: {"value": 40, "unit": "mmHg"}
